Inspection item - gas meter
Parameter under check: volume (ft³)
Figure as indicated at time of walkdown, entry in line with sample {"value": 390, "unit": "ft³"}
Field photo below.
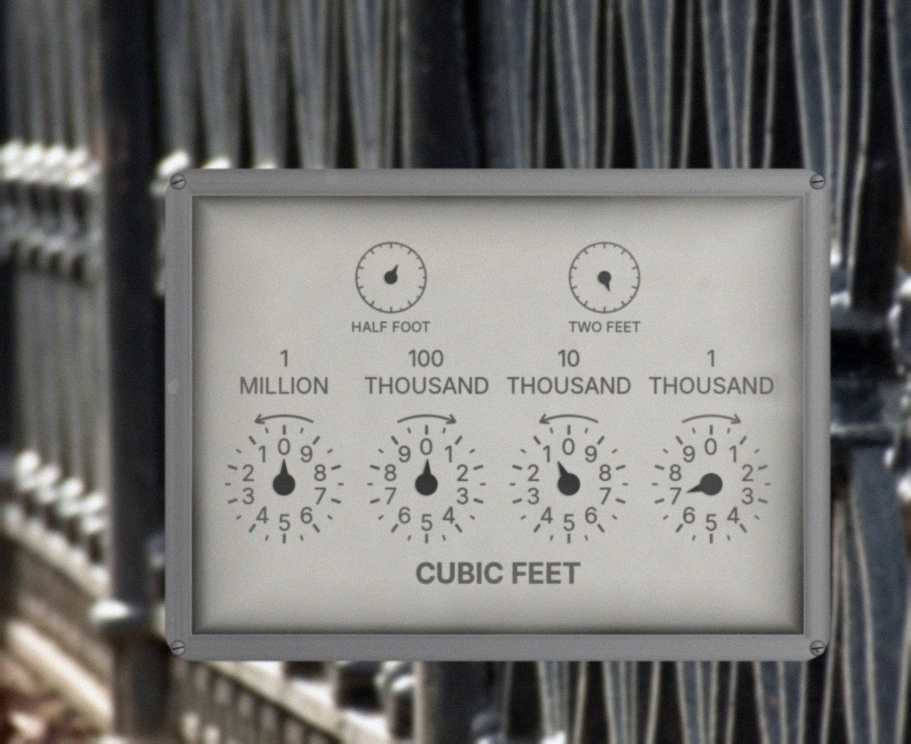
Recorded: {"value": 700, "unit": "ft³"}
